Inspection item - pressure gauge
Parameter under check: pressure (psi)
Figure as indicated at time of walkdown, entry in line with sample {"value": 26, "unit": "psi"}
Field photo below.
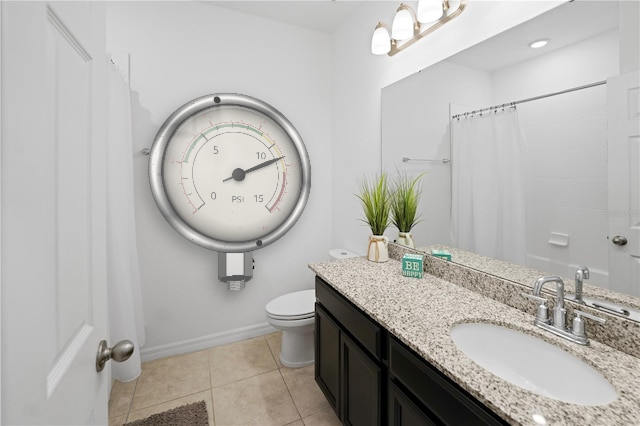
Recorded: {"value": 11, "unit": "psi"}
